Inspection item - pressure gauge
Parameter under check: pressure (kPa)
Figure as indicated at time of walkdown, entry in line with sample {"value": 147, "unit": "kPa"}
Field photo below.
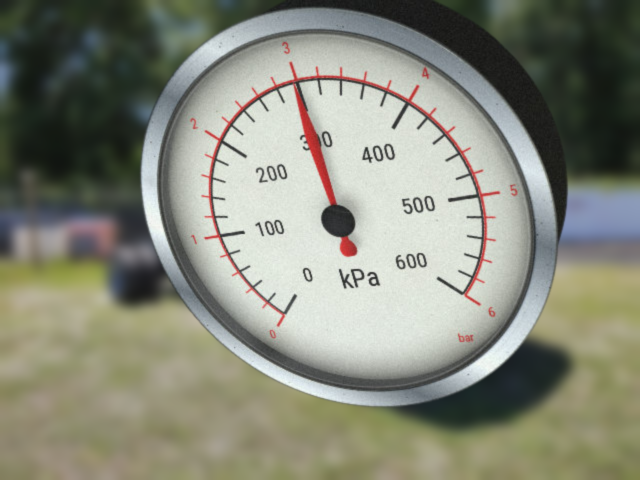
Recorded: {"value": 300, "unit": "kPa"}
